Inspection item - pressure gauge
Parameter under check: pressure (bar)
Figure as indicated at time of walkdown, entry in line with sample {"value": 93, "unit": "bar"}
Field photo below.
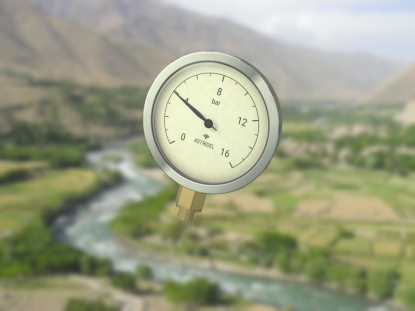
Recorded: {"value": 4, "unit": "bar"}
